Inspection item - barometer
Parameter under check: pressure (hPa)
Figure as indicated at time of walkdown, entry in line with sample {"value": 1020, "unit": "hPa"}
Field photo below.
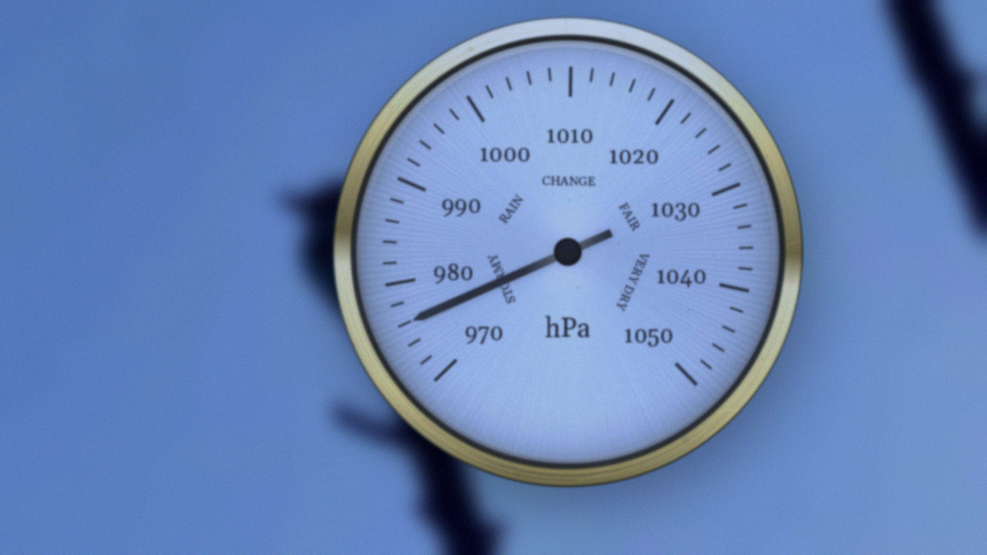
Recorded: {"value": 976, "unit": "hPa"}
